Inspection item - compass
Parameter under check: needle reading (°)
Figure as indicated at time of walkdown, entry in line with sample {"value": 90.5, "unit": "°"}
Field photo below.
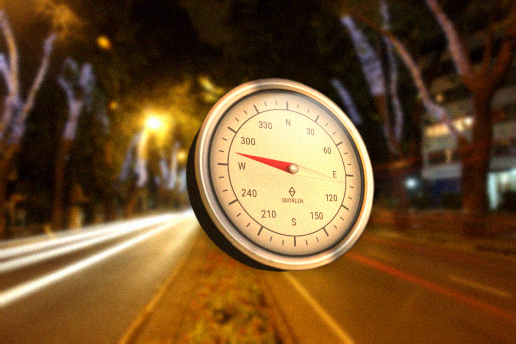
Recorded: {"value": 280, "unit": "°"}
